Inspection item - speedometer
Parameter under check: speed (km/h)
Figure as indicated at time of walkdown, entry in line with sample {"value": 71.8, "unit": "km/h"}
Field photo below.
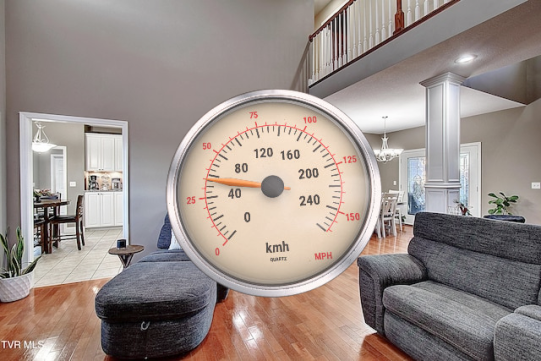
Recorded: {"value": 55, "unit": "km/h"}
